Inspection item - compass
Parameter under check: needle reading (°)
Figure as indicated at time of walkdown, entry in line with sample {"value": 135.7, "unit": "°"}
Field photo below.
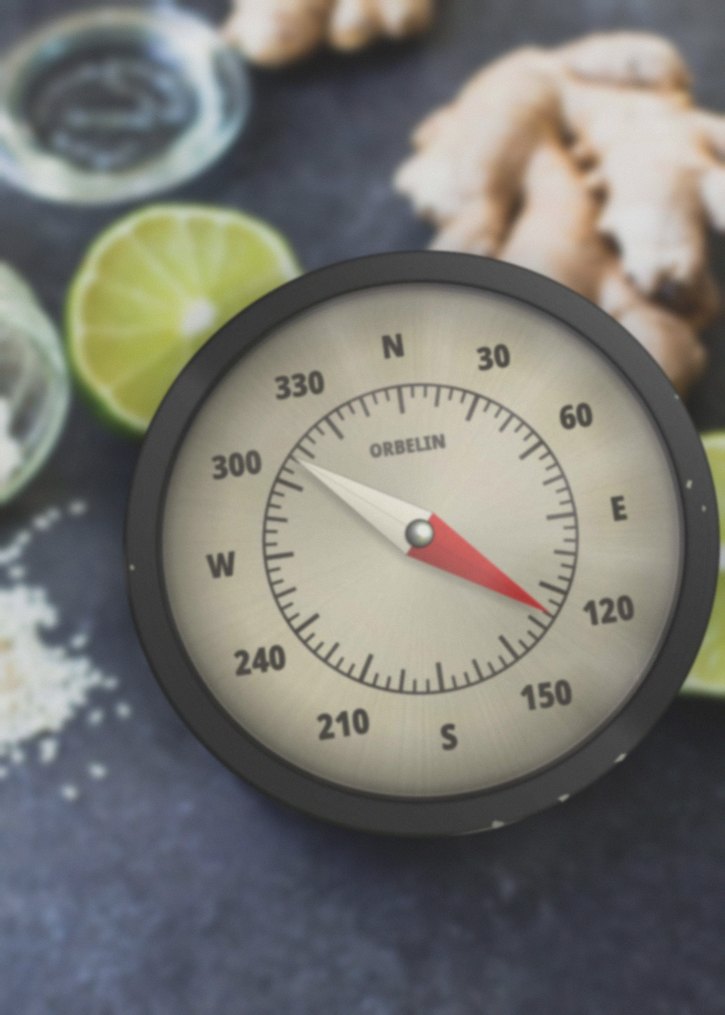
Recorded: {"value": 130, "unit": "°"}
